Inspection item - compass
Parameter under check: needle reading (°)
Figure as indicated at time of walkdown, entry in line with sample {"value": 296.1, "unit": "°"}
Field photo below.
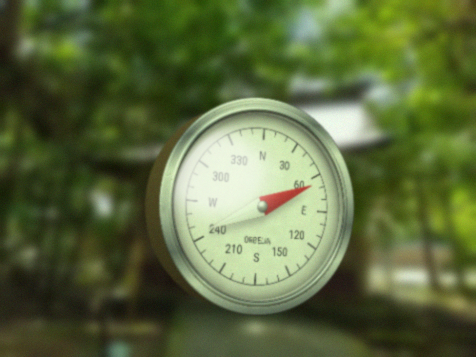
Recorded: {"value": 65, "unit": "°"}
